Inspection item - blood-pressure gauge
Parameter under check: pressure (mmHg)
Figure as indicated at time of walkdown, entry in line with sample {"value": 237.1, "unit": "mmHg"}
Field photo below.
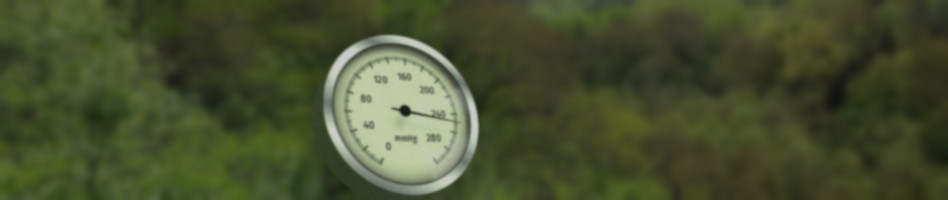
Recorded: {"value": 250, "unit": "mmHg"}
